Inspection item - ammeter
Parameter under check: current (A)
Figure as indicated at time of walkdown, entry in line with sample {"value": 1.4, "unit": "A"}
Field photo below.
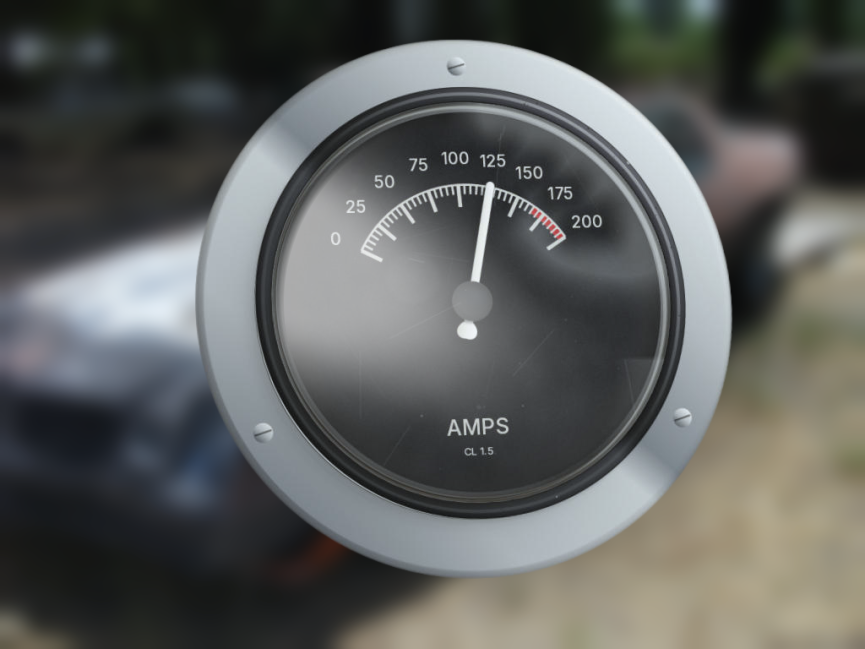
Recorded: {"value": 125, "unit": "A"}
